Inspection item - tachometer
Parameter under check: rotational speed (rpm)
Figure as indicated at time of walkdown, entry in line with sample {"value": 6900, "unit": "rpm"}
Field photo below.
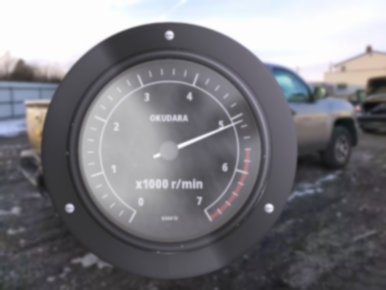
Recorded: {"value": 5100, "unit": "rpm"}
